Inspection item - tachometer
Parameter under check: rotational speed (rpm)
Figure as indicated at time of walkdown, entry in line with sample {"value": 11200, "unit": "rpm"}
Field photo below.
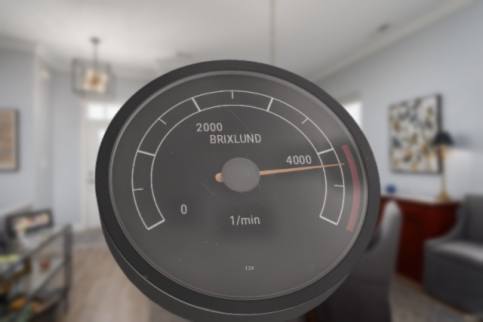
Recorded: {"value": 4250, "unit": "rpm"}
